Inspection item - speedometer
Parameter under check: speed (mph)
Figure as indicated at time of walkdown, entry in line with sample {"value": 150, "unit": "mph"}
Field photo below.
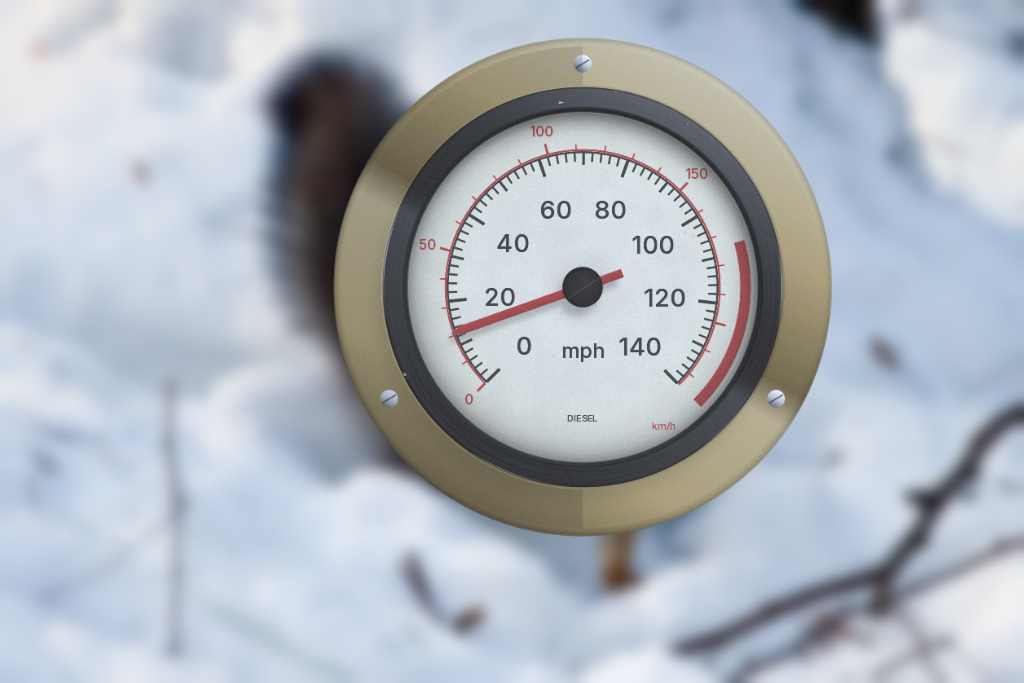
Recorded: {"value": 13, "unit": "mph"}
